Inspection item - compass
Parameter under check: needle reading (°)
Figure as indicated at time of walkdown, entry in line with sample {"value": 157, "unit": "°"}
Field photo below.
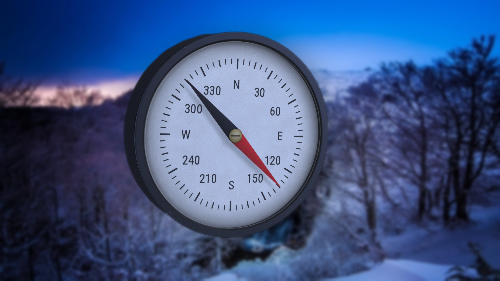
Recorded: {"value": 135, "unit": "°"}
